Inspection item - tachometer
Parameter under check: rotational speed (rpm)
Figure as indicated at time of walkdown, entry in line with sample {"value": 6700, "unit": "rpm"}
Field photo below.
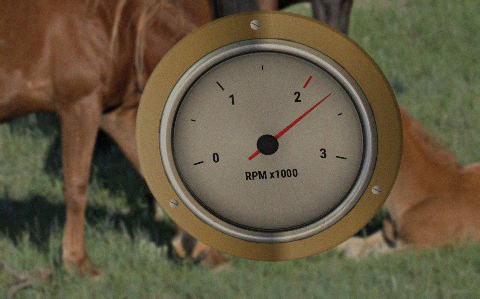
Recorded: {"value": 2250, "unit": "rpm"}
